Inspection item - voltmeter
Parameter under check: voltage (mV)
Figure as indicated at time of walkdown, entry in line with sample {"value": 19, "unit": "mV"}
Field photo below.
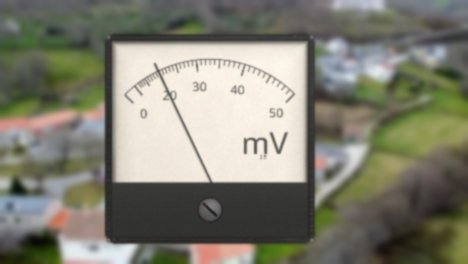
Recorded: {"value": 20, "unit": "mV"}
